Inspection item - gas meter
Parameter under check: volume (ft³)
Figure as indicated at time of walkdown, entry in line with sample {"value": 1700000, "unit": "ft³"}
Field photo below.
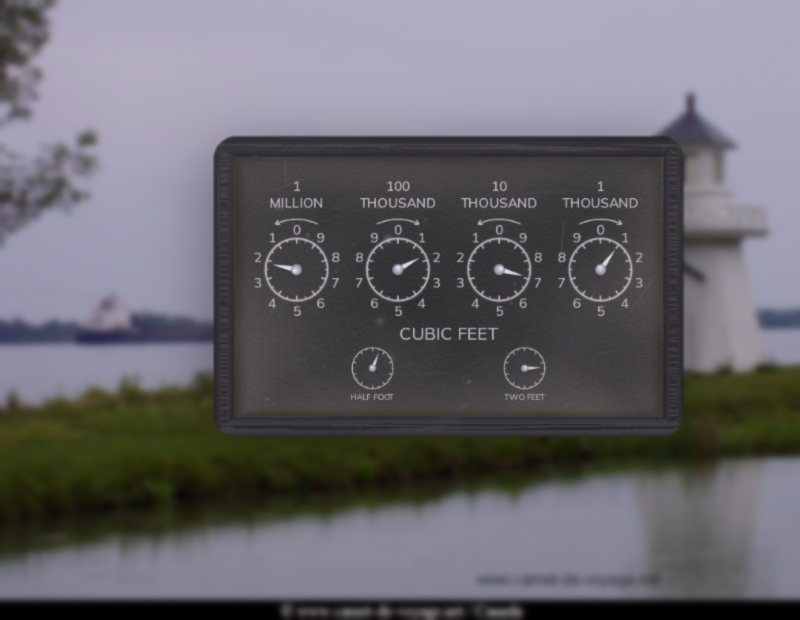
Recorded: {"value": 217100, "unit": "ft³"}
